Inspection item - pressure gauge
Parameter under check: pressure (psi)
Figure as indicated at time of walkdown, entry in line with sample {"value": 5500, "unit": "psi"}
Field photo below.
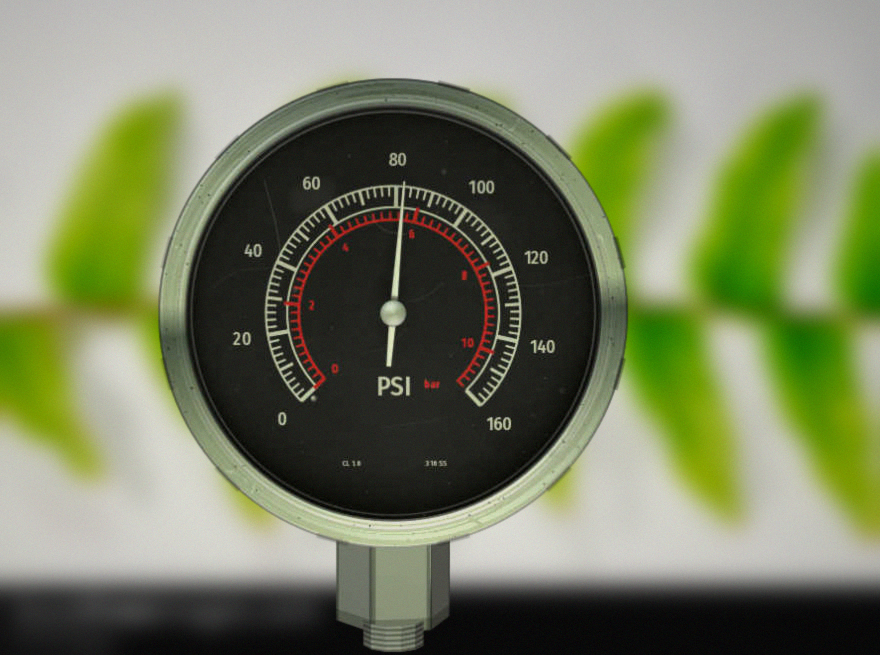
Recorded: {"value": 82, "unit": "psi"}
